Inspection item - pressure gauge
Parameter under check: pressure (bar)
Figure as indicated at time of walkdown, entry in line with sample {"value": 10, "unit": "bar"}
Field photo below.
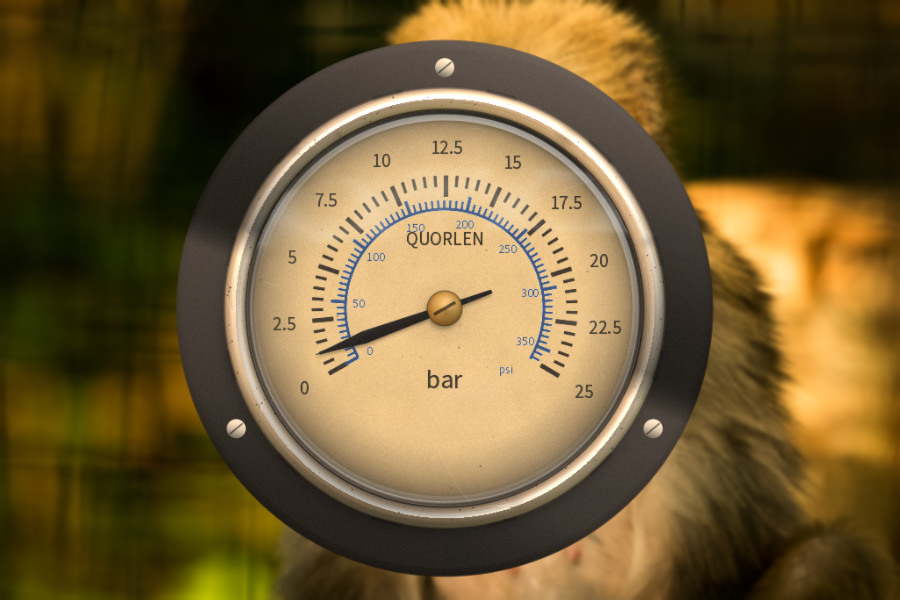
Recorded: {"value": 1, "unit": "bar"}
